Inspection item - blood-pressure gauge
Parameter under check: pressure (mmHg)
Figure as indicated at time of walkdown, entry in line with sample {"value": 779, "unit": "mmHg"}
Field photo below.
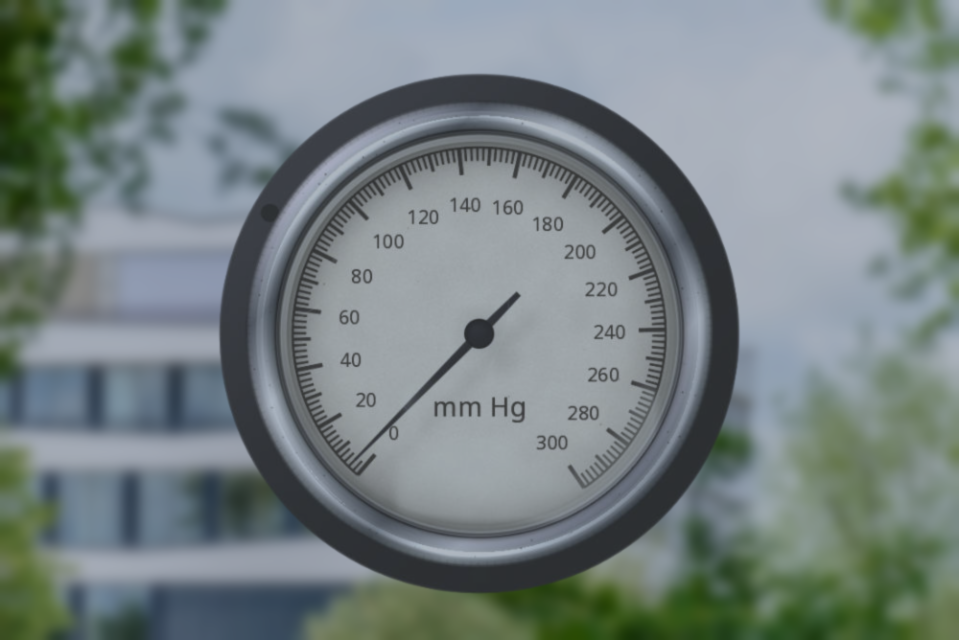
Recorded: {"value": 4, "unit": "mmHg"}
